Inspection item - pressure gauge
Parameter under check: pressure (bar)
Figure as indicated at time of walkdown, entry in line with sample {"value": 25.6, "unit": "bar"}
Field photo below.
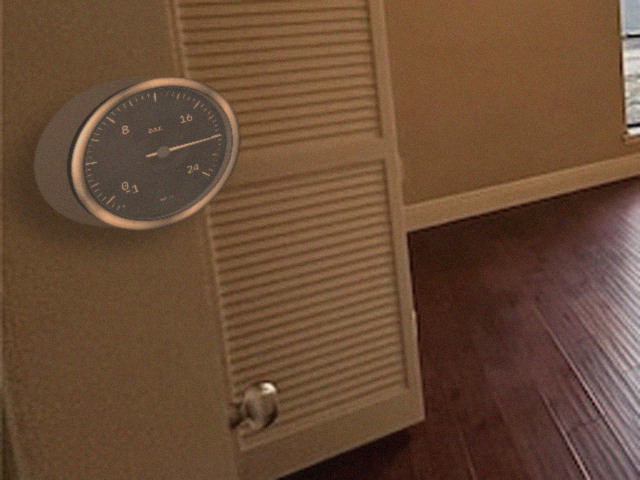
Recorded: {"value": 20, "unit": "bar"}
